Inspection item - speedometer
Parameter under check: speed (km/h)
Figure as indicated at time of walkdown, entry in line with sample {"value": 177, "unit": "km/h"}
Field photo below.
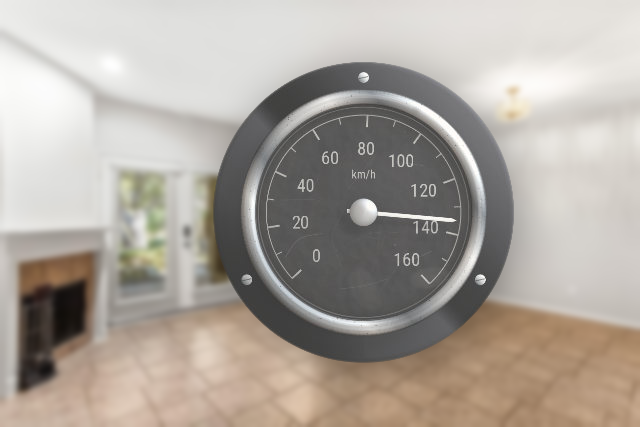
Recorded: {"value": 135, "unit": "km/h"}
